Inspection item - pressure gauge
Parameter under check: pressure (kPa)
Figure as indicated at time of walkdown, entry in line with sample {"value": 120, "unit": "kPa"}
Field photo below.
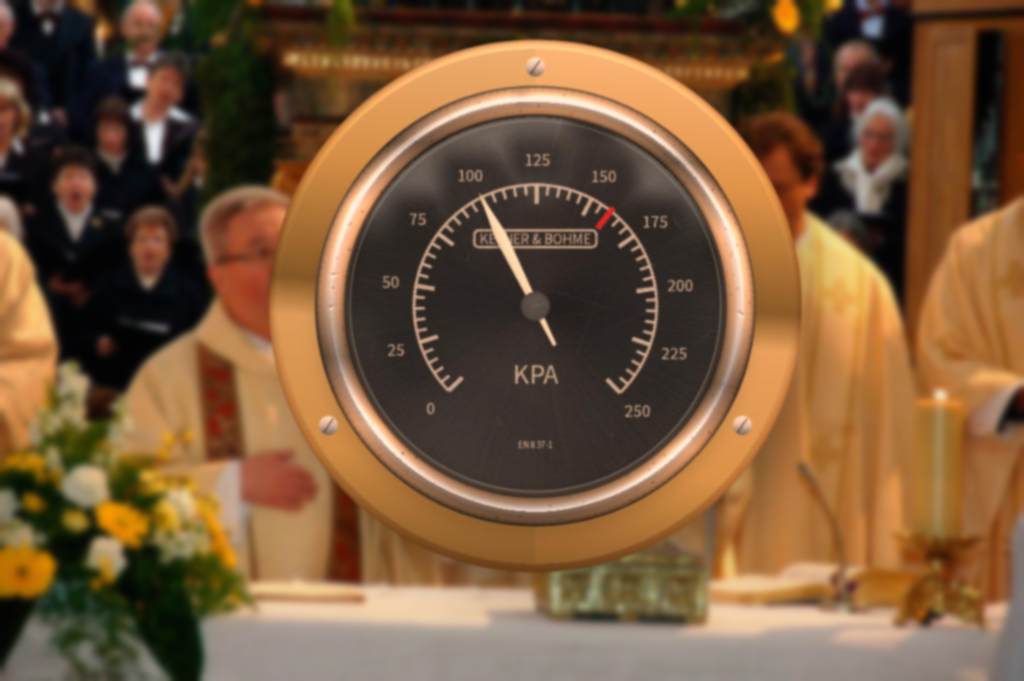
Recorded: {"value": 100, "unit": "kPa"}
